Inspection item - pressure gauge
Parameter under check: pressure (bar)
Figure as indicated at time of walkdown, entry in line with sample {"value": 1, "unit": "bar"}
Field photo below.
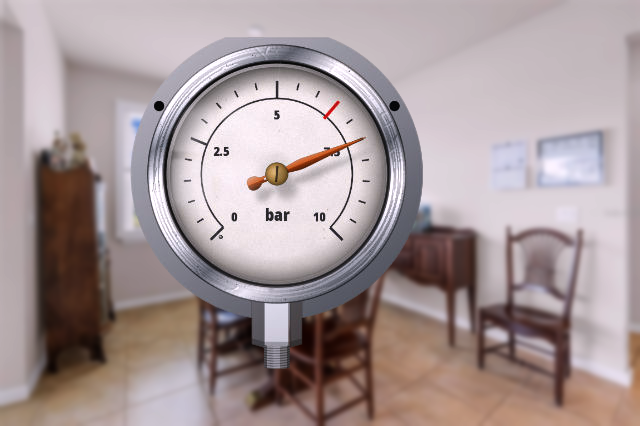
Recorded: {"value": 7.5, "unit": "bar"}
